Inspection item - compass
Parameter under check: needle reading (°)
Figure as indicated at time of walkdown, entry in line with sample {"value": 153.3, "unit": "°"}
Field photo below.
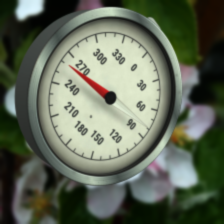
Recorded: {"value": 260, "unit": "°"}
